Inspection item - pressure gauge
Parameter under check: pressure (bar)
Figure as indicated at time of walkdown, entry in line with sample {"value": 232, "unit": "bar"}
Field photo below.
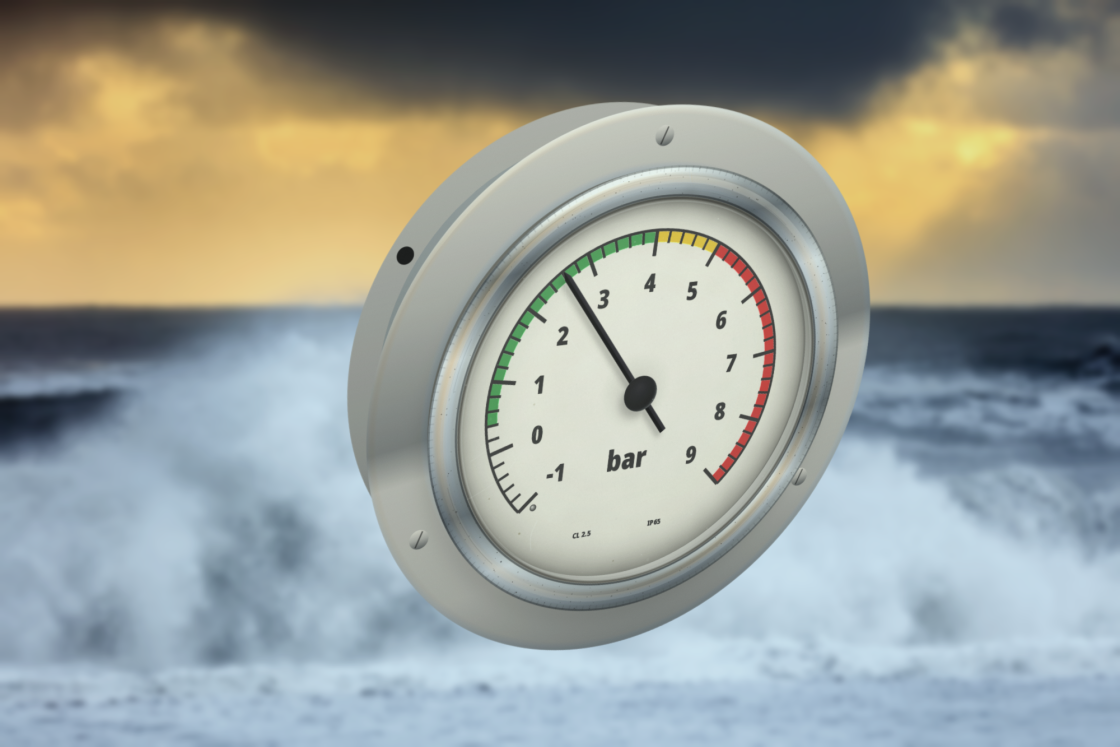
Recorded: {"value": 2.6, "unit": "bar"}
